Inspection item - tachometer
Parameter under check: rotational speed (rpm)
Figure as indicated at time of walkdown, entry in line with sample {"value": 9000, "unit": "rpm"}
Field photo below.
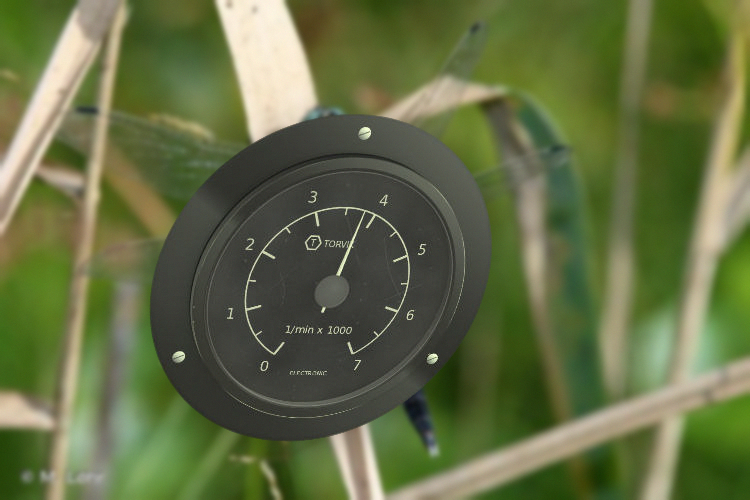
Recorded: {"value": 3750, "unit": "rpm"}
